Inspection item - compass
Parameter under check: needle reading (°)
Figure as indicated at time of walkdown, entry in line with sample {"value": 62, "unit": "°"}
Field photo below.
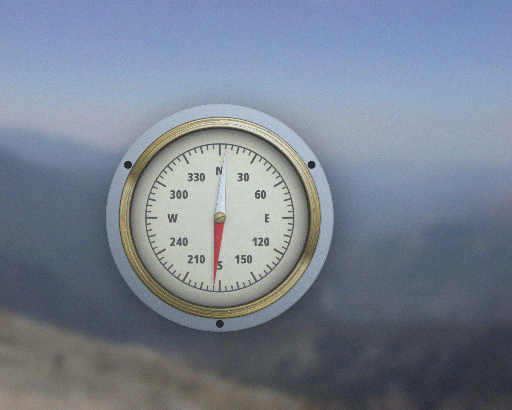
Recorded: {"value": 185, "unit": "°"}
